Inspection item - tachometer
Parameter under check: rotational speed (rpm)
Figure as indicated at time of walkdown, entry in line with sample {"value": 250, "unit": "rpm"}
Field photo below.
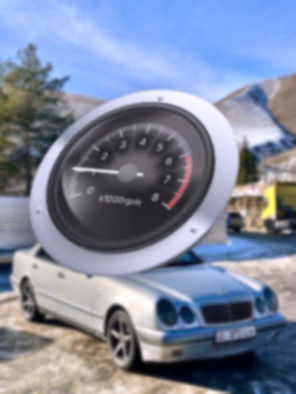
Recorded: {"value": 1000, "unit": "rpm"}
